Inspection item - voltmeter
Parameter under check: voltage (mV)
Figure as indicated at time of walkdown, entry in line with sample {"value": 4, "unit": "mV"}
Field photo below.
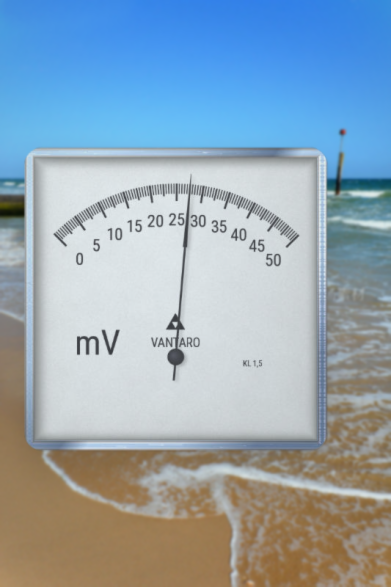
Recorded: {"value": 27.5, "unit": "mV"}
